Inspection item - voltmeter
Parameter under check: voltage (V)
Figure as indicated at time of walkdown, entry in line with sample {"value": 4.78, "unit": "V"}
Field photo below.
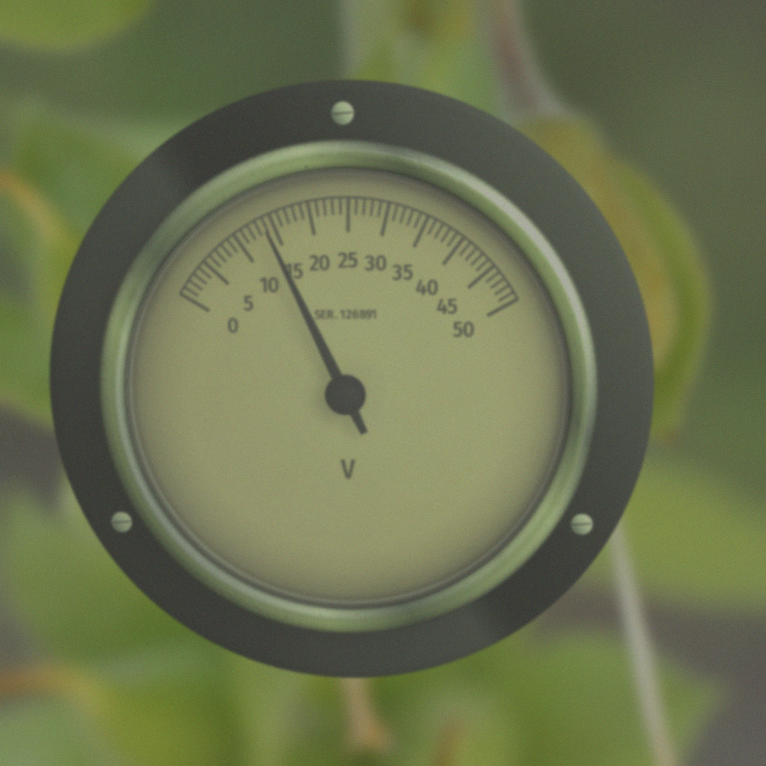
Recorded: {"value": 14, "unit": "V"}
